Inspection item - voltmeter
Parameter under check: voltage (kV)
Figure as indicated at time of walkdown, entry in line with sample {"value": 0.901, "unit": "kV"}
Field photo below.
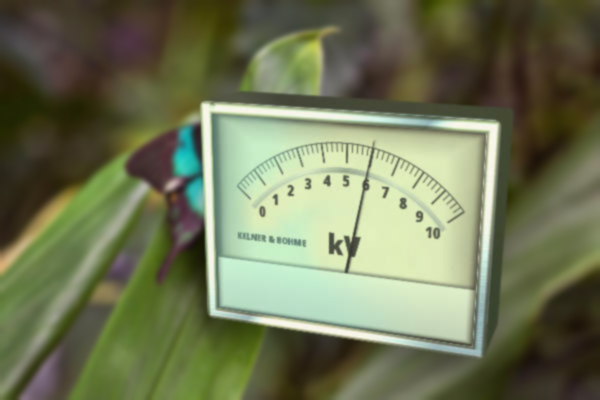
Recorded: {"value": 6, "unit": "kV"}
